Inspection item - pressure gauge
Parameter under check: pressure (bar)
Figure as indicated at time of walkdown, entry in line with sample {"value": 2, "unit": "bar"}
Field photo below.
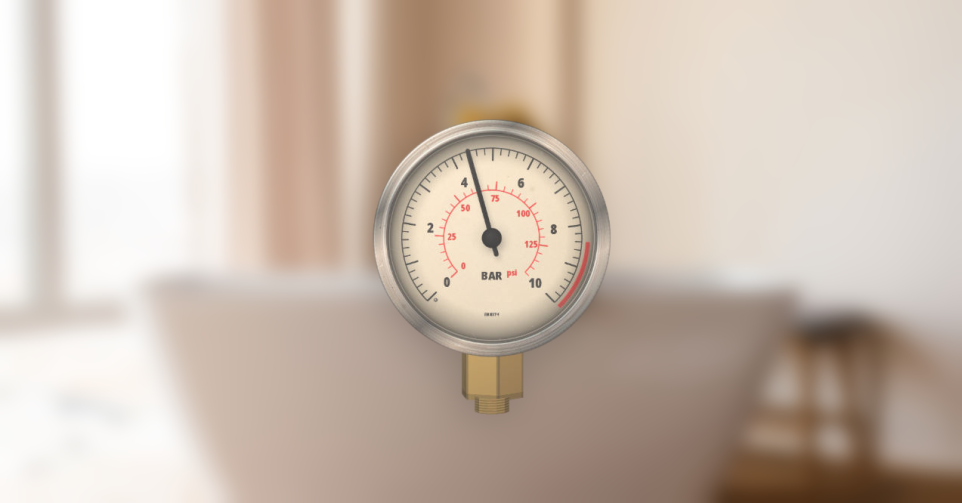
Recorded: {"value": 4.4, "unit": "bar"}
